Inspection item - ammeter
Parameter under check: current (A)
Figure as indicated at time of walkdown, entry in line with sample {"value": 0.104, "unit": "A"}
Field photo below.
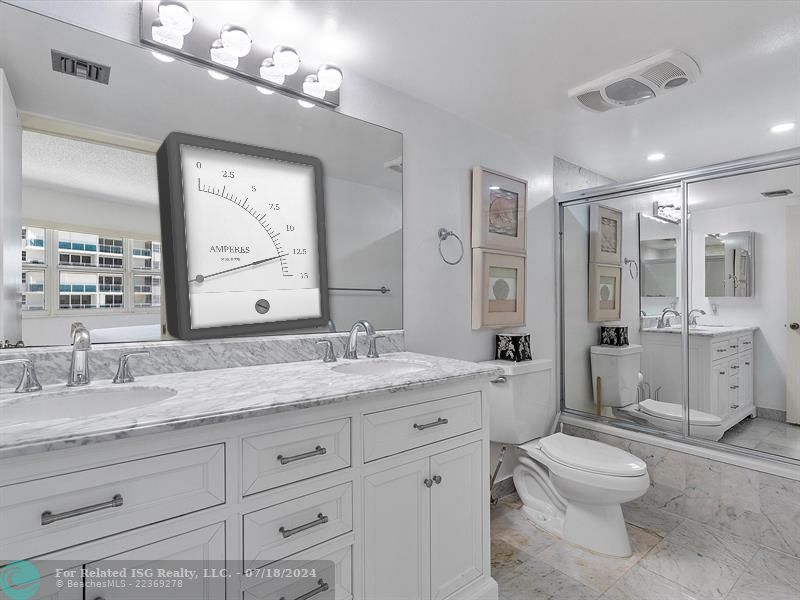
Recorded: {"value": 12.5, "unit": "A"}
